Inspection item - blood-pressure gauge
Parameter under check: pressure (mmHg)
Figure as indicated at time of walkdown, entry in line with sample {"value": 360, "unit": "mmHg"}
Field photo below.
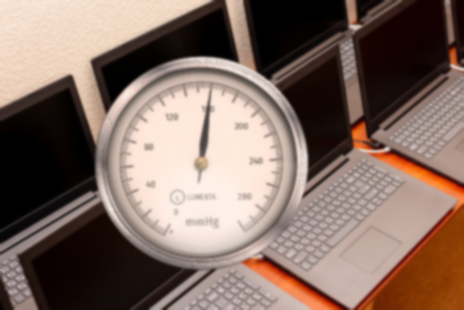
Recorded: {"value": 160, "unit": "mmHg"}
